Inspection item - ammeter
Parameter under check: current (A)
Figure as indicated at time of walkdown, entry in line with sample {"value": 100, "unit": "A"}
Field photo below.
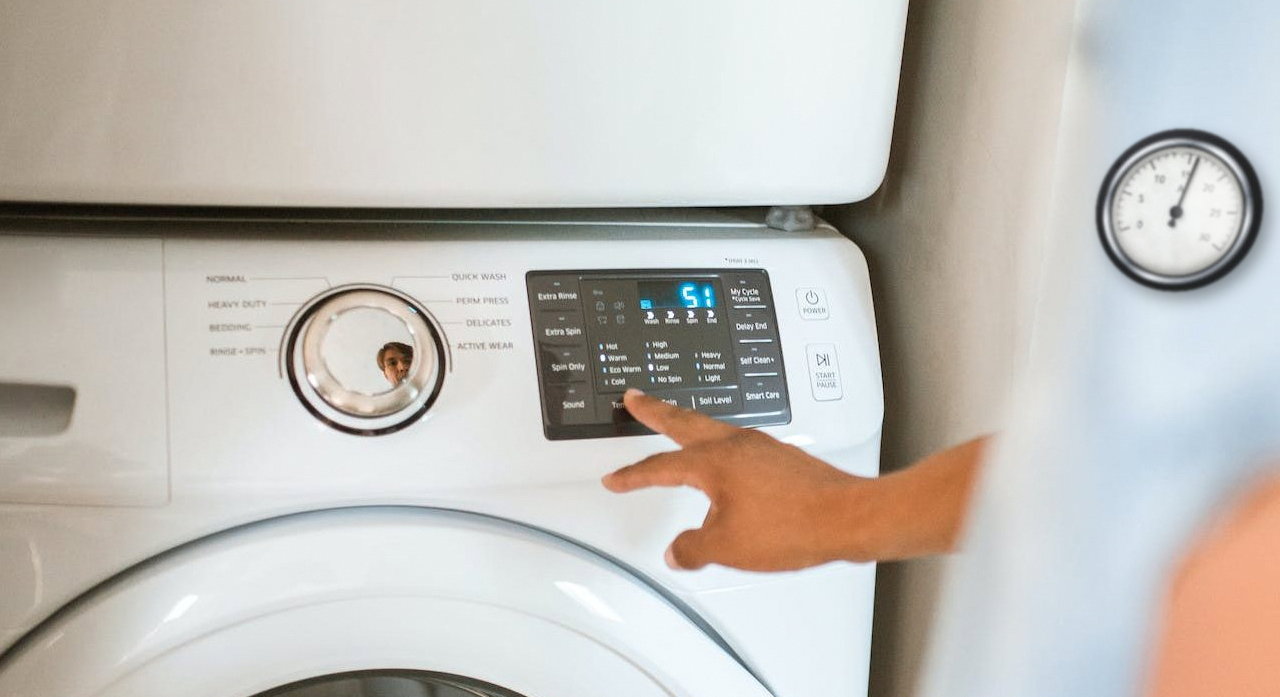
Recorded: {"value": 16, "unit": "A"}
